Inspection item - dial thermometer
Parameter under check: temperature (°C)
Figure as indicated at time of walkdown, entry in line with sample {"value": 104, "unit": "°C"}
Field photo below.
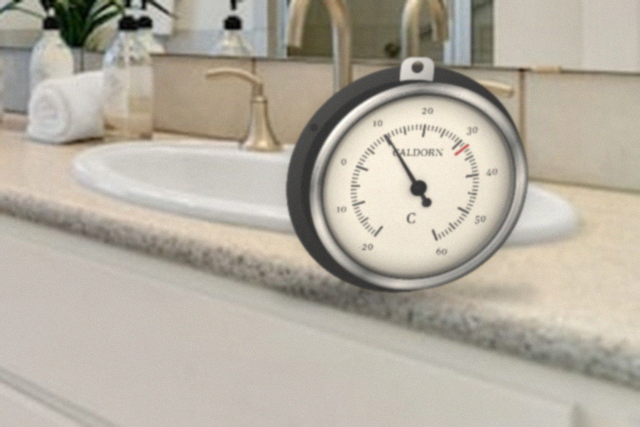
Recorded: {"value": 10, "unit": "°C"}
